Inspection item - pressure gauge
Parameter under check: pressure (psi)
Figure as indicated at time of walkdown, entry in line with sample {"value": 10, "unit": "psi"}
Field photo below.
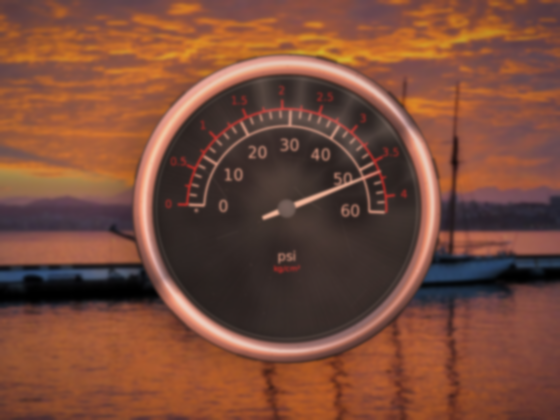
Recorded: {"value": 52, "unit": "psi"}
